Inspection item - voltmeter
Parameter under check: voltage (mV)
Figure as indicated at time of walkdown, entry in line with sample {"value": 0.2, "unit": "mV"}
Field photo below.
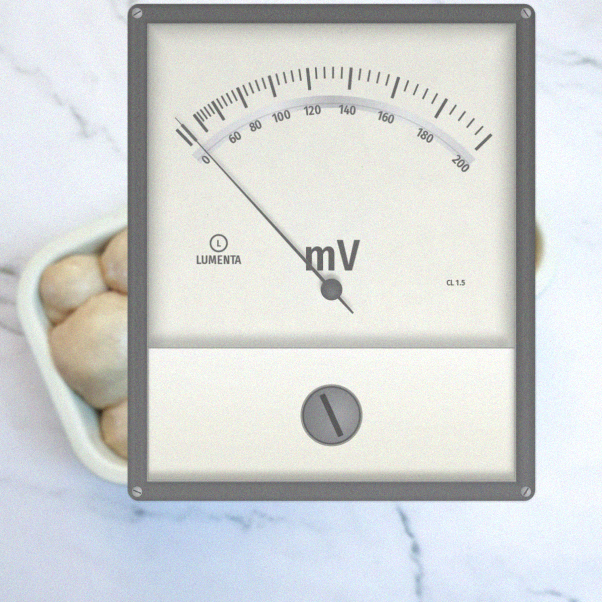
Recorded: {"value": 20, "unit": "mV"}
